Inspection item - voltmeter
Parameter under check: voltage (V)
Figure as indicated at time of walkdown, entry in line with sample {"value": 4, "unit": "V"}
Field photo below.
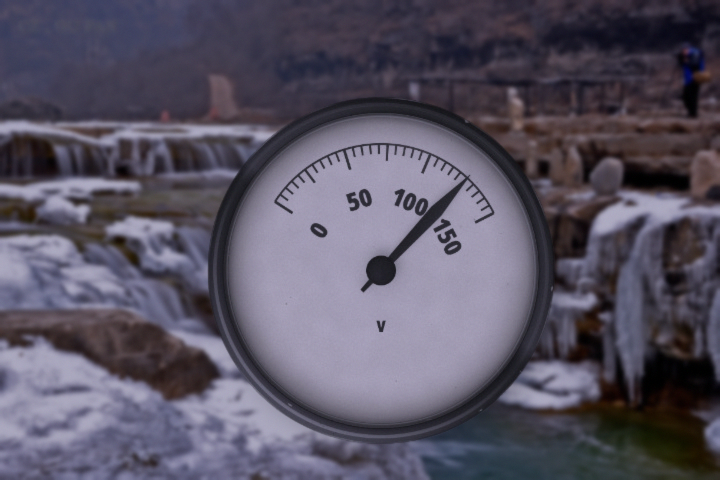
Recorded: {"value": 125, "unit": "V"}
